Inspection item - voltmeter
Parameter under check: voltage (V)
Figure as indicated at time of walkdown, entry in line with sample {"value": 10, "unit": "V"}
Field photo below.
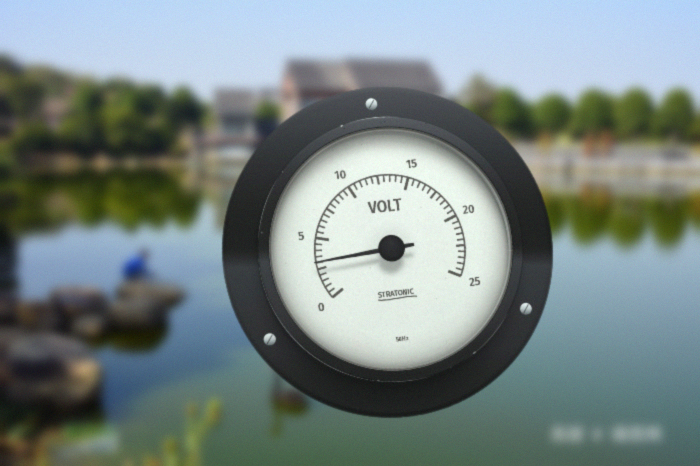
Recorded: {"value": 3, "unit": "V"}
